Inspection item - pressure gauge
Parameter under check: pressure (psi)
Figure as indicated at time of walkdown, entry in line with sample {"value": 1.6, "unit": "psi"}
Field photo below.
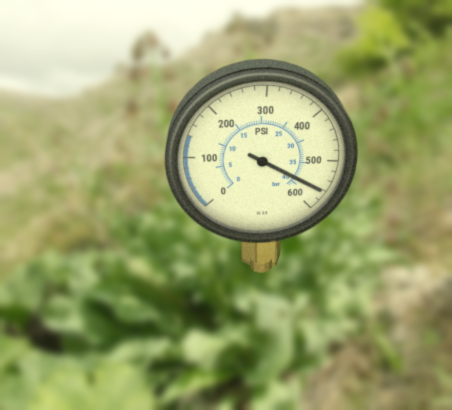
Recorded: {"value": 560, "unit": "psi"}
